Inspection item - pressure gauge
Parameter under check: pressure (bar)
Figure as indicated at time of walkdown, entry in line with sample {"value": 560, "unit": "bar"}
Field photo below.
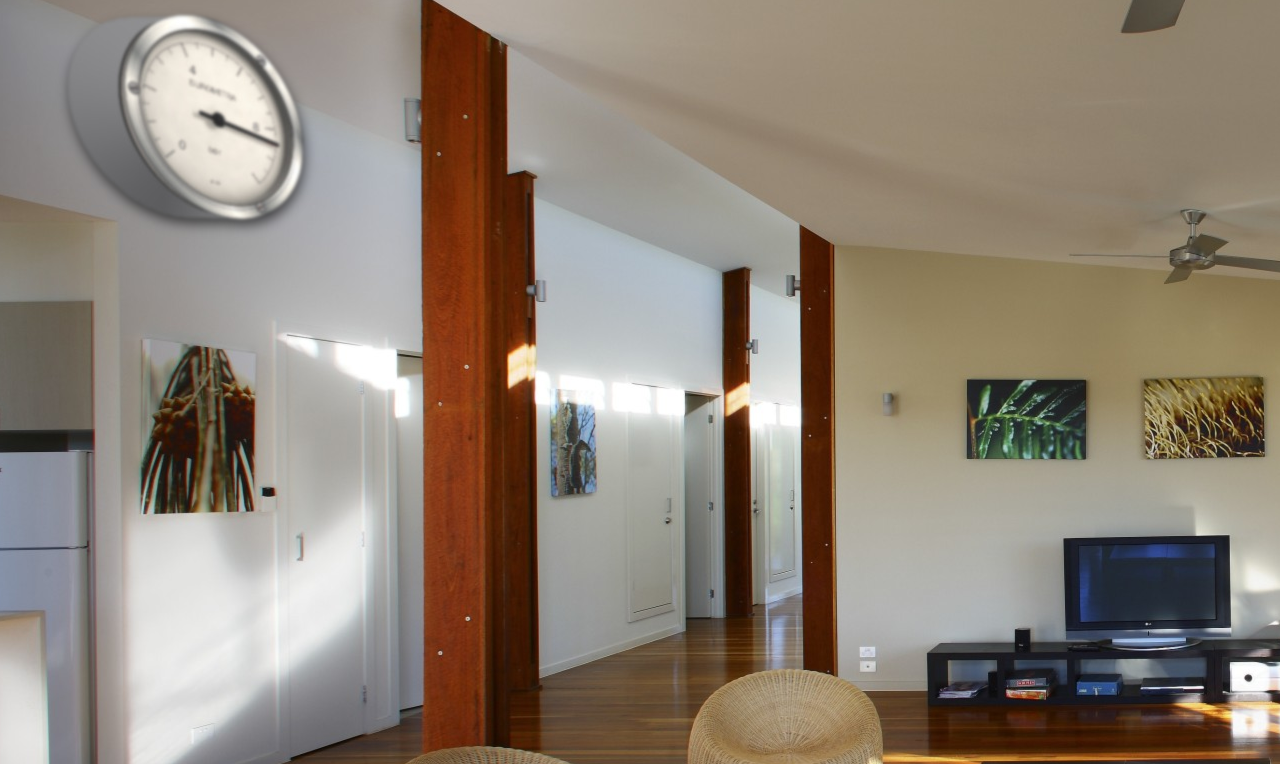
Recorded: {"value": 8.5, "unit": "bar"}
